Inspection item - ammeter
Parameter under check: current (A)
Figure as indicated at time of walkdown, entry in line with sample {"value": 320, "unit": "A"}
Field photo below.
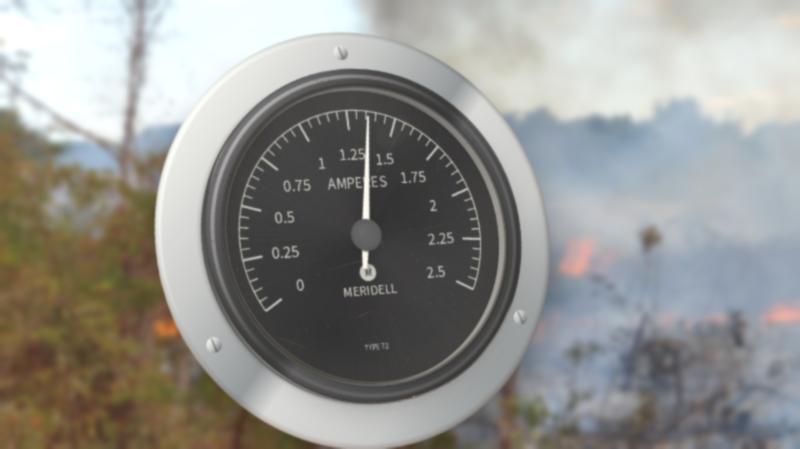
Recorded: {"value": 1.35, "unit": "A"}
